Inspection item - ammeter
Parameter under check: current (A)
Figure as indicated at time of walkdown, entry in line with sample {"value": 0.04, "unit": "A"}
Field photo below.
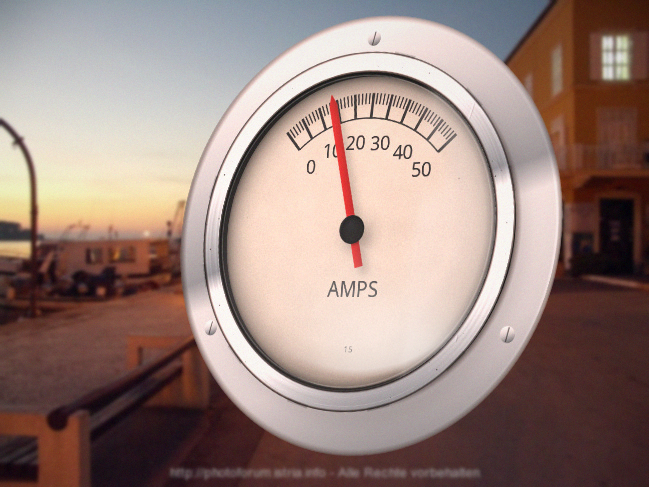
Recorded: {"value": 15, "unit": "A"}
